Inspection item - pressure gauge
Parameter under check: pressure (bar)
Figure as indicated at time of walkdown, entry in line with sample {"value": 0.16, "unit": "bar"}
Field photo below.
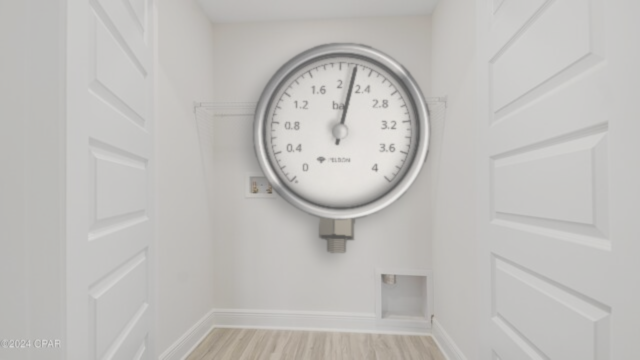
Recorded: {"value": 2.2, "unit": "bar"}
